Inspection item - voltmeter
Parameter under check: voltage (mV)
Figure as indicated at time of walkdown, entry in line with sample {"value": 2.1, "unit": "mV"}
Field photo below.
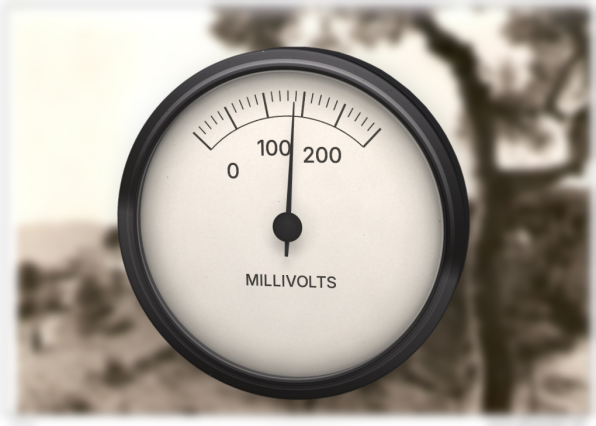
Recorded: {"value": 140, "unit": "mV"}
